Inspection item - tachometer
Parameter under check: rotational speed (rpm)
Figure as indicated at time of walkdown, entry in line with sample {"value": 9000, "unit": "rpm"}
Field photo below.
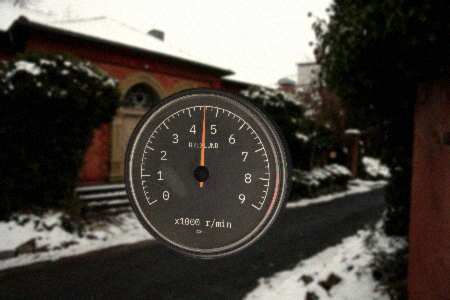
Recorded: {"value": 4600, "unit": "rpm"}
